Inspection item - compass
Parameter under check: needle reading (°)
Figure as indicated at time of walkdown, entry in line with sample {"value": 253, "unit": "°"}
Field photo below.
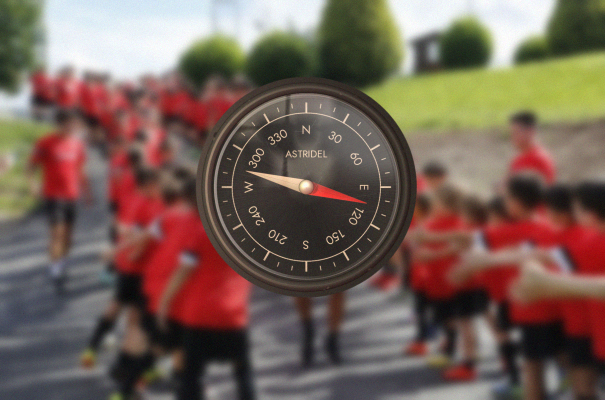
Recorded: {"value": 105, "unit": "°"}
